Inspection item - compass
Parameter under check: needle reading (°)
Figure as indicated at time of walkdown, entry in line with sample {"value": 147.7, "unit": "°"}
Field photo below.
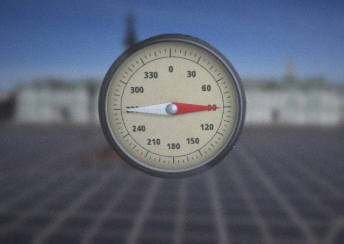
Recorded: {"value": 90, "unit": "°"}
